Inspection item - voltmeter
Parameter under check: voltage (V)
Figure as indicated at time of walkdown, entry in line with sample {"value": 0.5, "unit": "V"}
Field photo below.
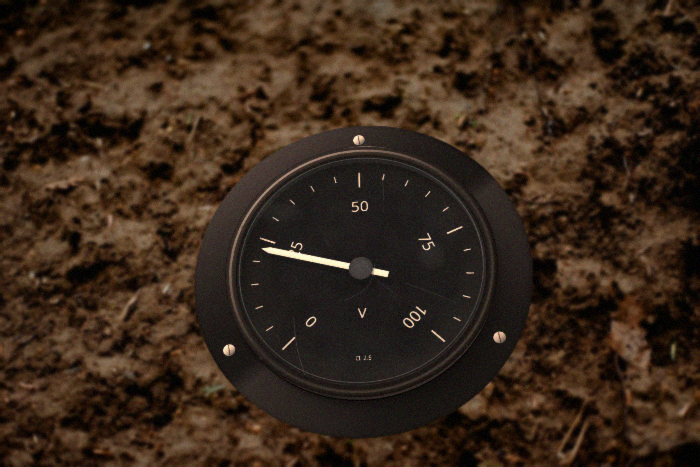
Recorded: {"value": 22.5, "unit": "V"}
